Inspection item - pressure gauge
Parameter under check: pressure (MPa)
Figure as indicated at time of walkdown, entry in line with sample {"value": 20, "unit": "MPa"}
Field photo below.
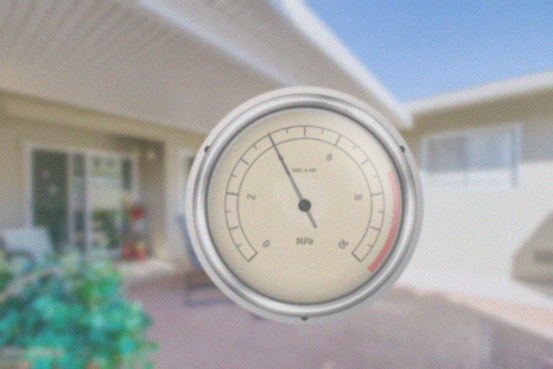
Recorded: {"value": 4, "unit": "MPa"}
